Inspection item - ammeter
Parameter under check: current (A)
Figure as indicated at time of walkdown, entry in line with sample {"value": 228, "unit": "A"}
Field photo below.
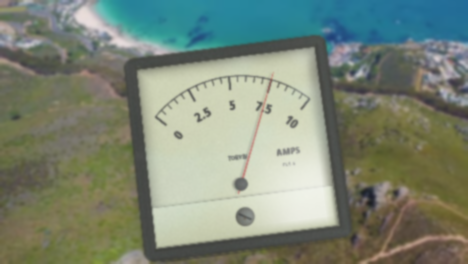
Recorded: {"value": 7.5, "unit": "A"}
